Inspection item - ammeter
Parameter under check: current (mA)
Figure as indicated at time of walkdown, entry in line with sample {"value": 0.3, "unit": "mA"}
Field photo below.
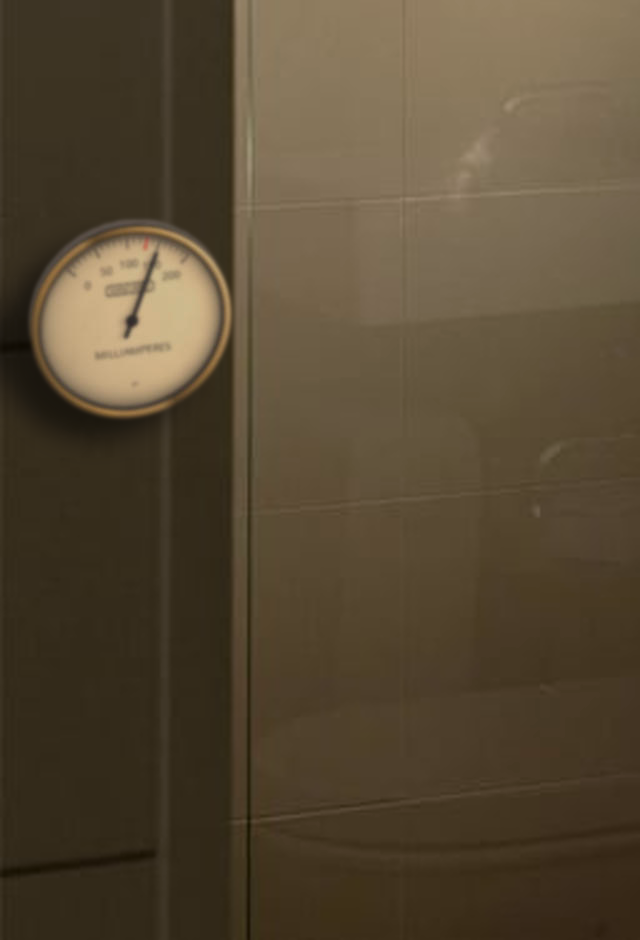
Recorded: {"value": 150, "unit": "mA"}
